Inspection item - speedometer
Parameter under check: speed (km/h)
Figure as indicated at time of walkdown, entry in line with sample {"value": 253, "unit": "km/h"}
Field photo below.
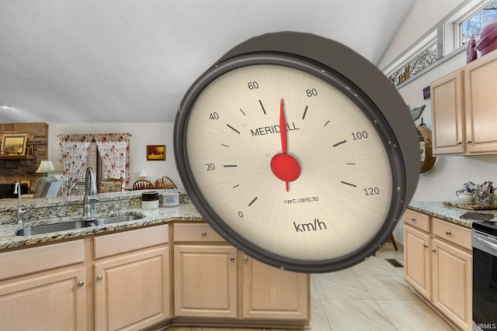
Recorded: {"value": 70, "unit": "km/h"}
